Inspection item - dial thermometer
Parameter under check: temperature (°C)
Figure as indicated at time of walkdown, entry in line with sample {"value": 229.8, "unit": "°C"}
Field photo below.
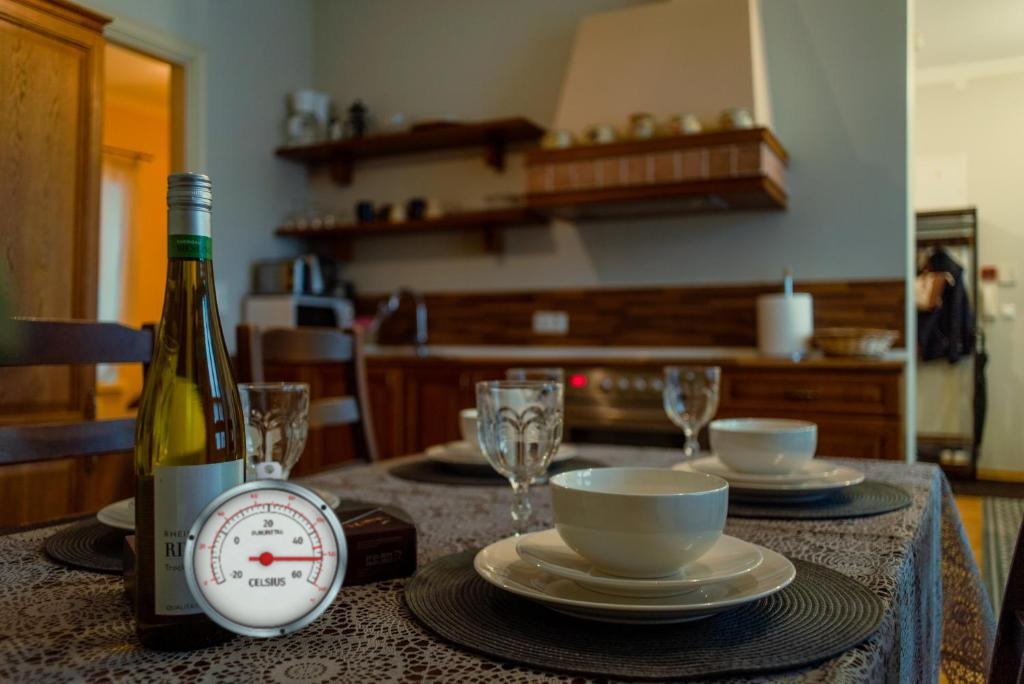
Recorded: {"value": 50, "unit": "°C"}
